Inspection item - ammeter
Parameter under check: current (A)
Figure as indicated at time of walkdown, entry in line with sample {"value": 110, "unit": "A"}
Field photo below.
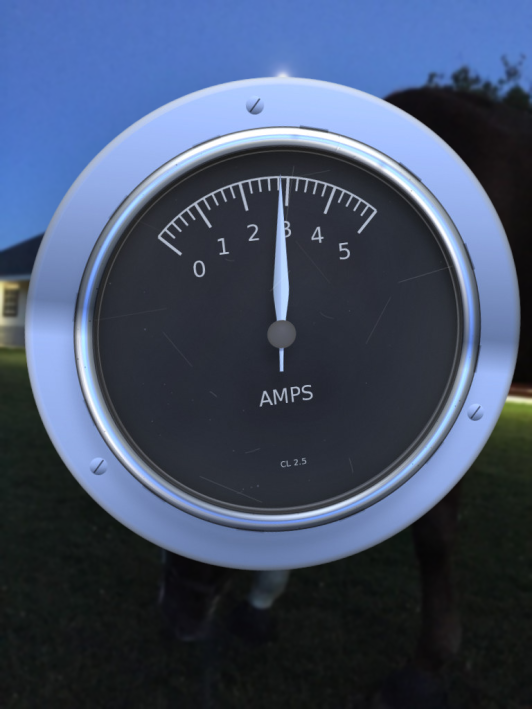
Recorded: {"value": 2.8, "unit": "A"}
